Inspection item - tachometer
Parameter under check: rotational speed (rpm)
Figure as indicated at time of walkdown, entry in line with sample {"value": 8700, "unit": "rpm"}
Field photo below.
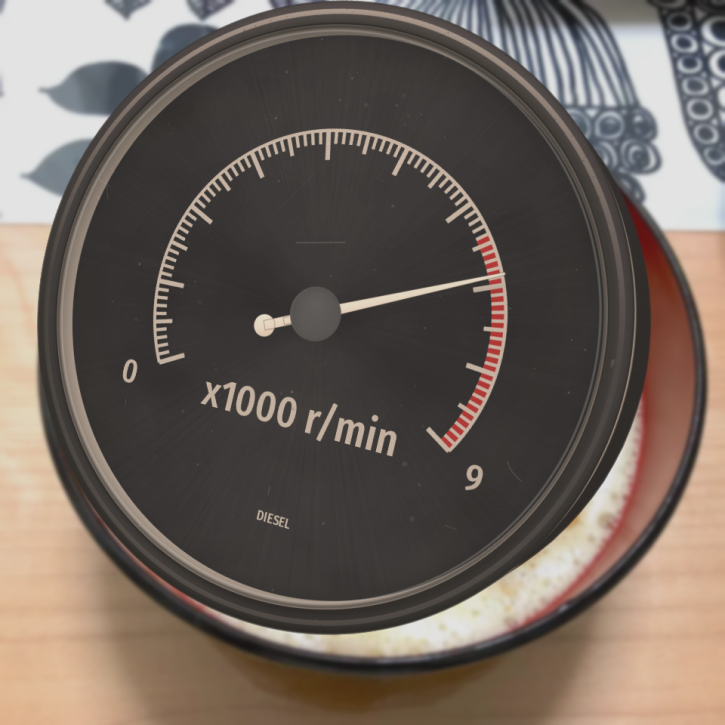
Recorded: {"value": 6900, "unit": "rpm"}
